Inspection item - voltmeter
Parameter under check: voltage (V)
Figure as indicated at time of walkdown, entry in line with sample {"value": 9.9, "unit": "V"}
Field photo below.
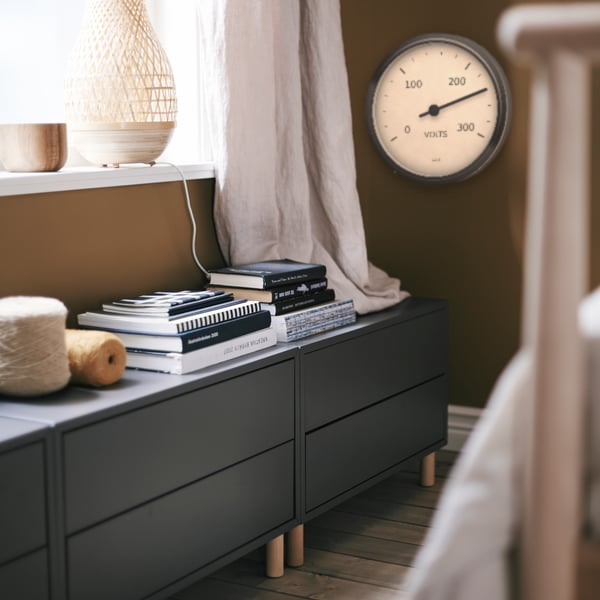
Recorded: {"value": 240, "unit": "V"}
